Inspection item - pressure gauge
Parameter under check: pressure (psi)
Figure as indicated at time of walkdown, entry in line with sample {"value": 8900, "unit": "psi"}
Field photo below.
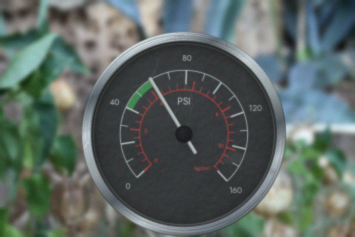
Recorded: {"value": 60, "unit": "psi"}
